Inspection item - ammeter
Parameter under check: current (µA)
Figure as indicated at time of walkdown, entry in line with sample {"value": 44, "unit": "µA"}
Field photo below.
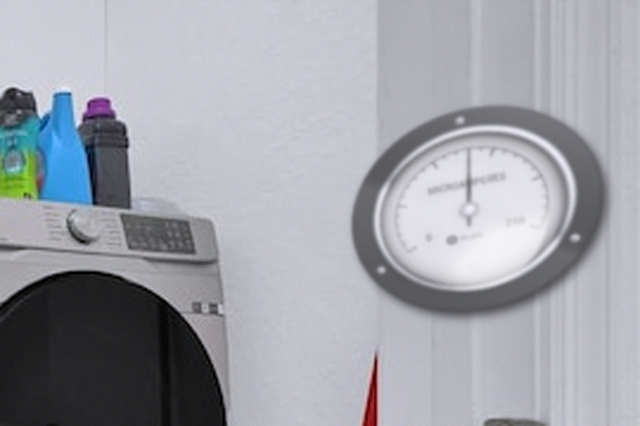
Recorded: {"value": 130, "unit": "µA"}
